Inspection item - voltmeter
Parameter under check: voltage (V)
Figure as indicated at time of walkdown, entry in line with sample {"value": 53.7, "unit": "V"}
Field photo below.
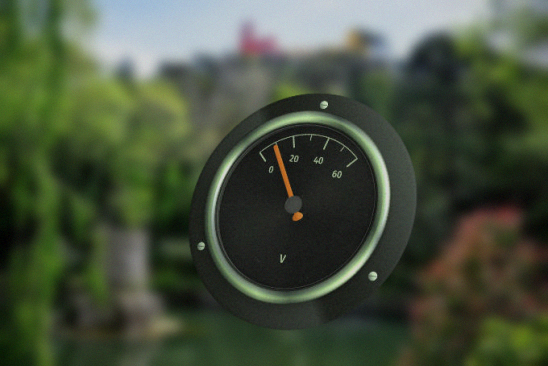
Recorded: {"value": 10, "unit": "V"}
